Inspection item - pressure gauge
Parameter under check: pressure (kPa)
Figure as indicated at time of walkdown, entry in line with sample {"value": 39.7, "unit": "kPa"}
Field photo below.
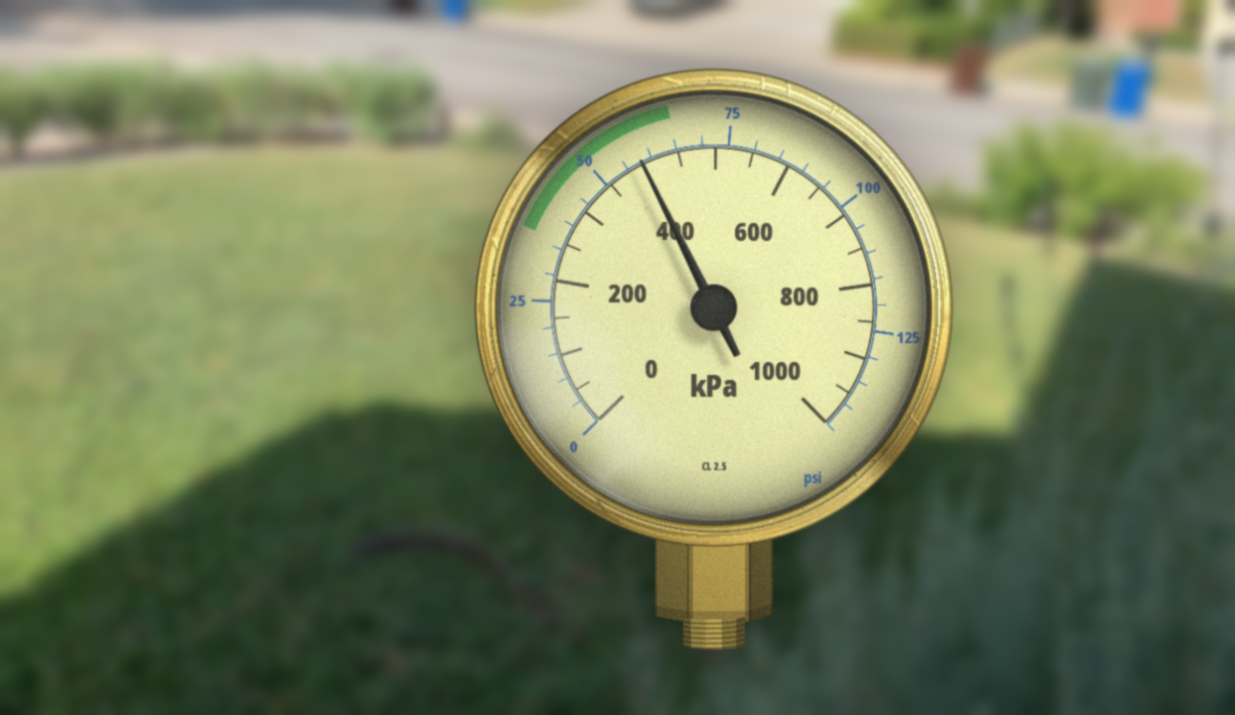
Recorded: {"value": 400, "unit": "kPa"}
